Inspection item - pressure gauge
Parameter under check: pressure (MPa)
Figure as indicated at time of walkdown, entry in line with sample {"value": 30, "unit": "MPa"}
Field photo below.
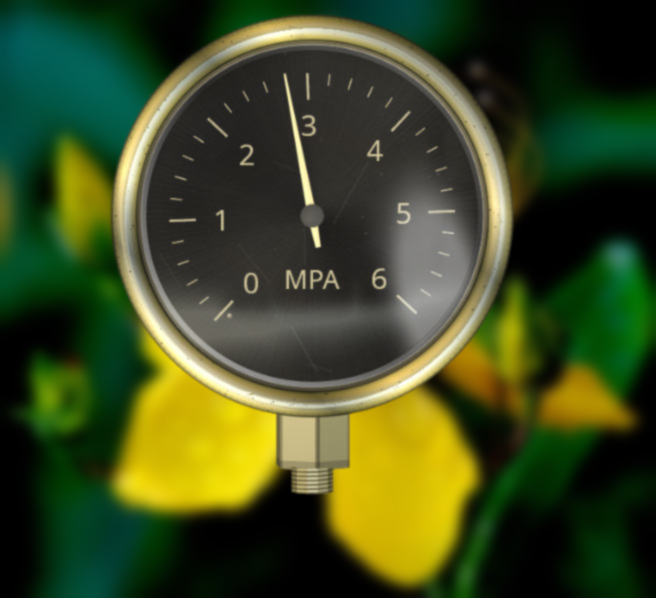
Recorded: {"value": 2.8, "unit": "MPa"}
